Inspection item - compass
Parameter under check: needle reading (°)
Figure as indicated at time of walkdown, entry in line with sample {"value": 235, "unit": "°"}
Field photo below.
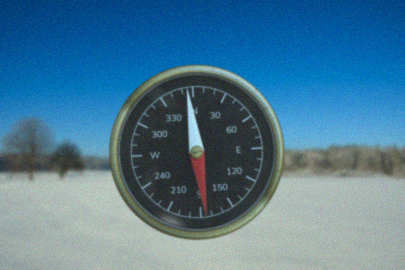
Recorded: {"value": 175, "unit": "°"}
